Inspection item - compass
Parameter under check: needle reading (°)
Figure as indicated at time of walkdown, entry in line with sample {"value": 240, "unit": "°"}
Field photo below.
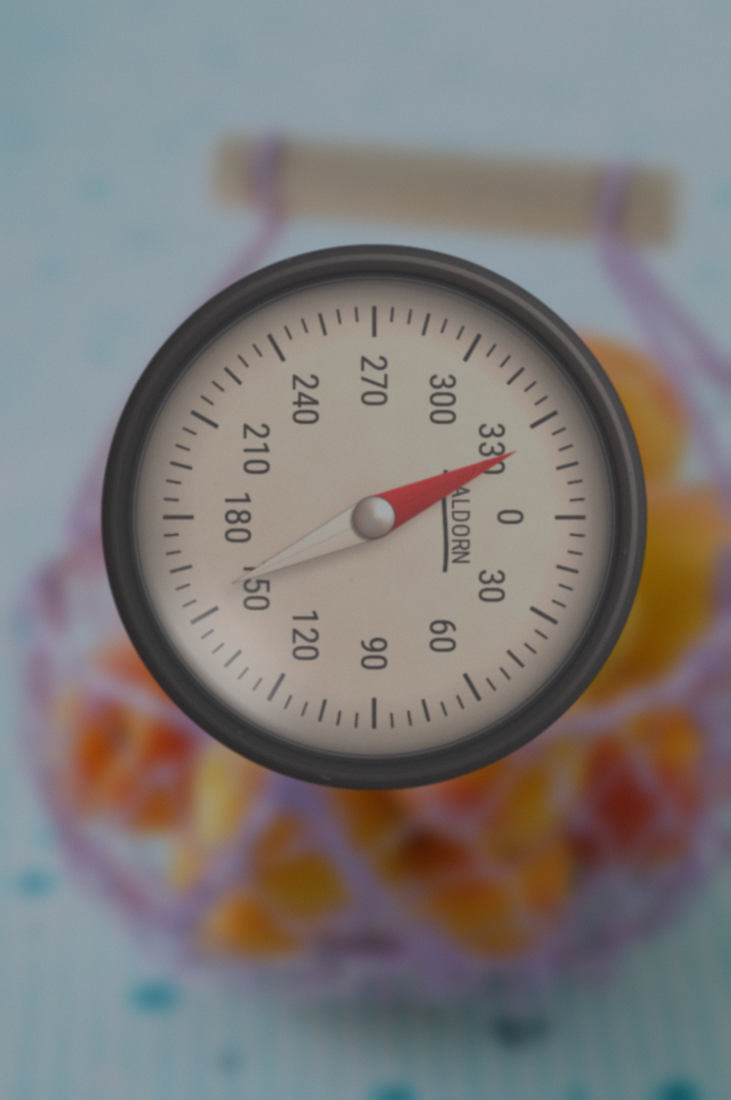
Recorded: {"value": 335, "unit": "°"}
